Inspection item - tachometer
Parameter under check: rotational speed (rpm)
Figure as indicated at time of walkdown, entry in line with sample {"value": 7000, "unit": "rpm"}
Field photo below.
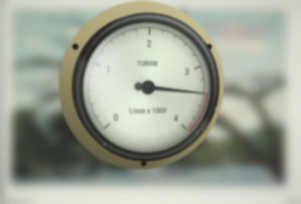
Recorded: {"value": 3400, "unit": "rpm"}
